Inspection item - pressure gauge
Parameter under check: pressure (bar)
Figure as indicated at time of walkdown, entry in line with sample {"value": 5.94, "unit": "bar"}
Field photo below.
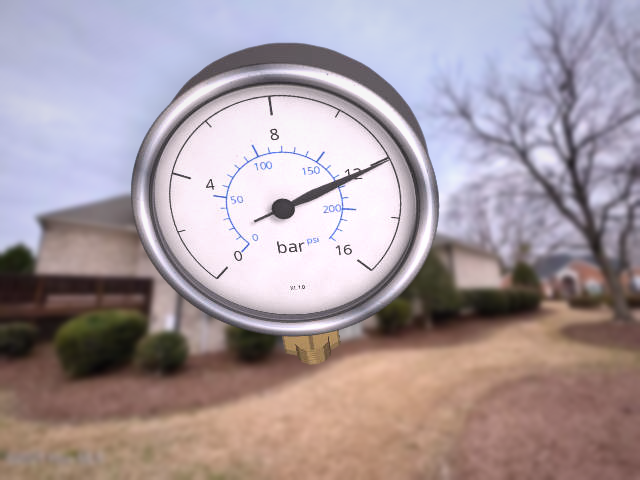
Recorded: {"value": 12, "unit": "bar"}
